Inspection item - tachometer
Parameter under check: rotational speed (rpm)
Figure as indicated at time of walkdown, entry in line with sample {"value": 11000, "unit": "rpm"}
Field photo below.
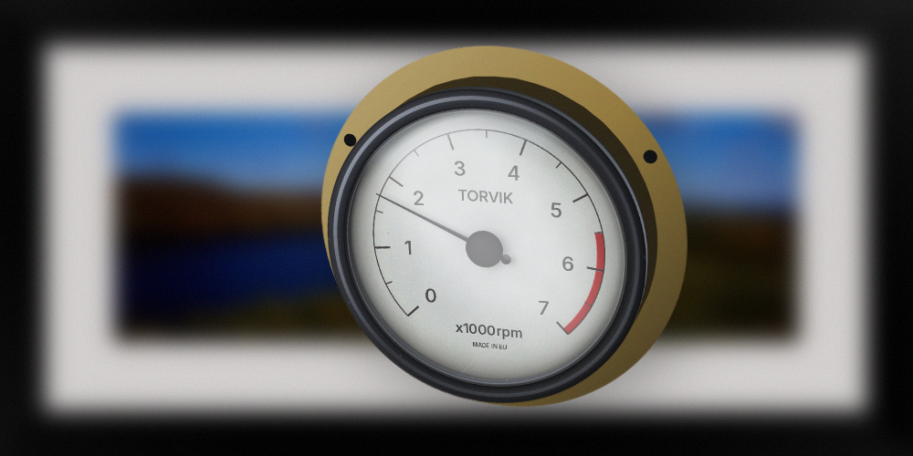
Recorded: {"value": 1750, "unit": "rpm"}
